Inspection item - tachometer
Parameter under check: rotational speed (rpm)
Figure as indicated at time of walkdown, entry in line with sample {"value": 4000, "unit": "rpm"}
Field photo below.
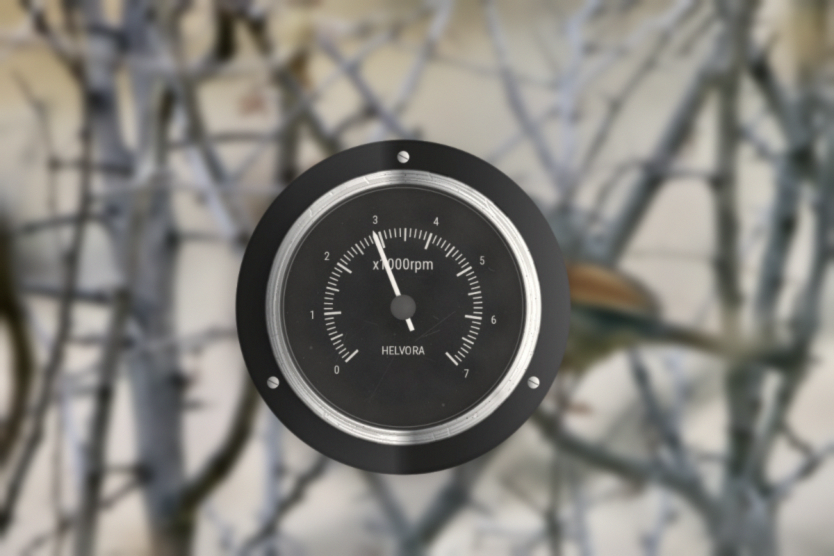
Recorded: {"value": 2900, "unit": "rpm"}
